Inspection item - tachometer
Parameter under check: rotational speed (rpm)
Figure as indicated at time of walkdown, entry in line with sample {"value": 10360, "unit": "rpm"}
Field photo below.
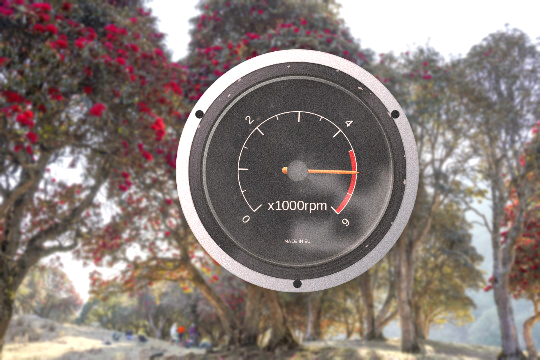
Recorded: {"value": 5000, "unit": "rpm"}
